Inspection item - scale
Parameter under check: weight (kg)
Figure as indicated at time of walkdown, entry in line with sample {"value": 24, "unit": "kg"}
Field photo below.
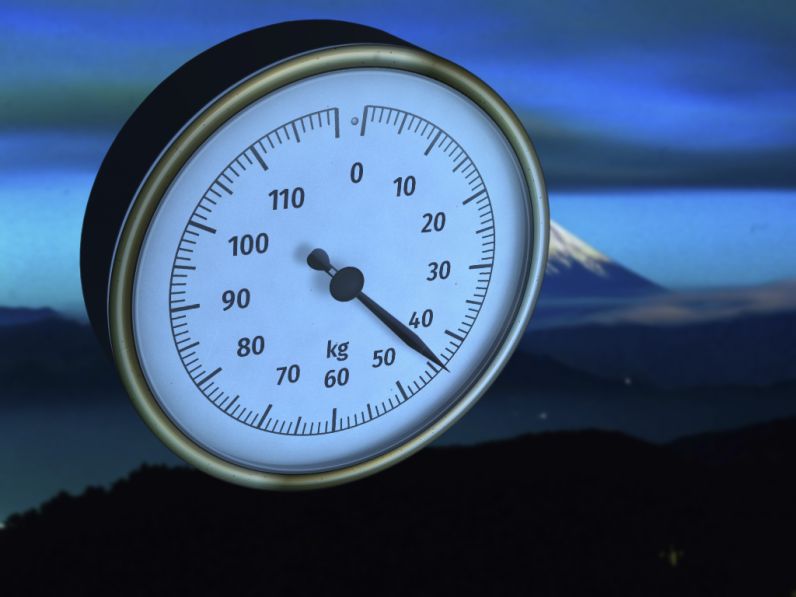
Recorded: {"value": 44, "unit": "kg"}
